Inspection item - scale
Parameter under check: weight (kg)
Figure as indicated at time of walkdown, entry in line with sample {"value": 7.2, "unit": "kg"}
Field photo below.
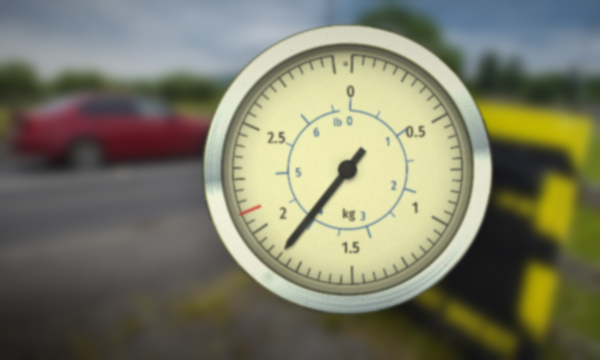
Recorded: {"value": 1.85, "unit": "kg"}
